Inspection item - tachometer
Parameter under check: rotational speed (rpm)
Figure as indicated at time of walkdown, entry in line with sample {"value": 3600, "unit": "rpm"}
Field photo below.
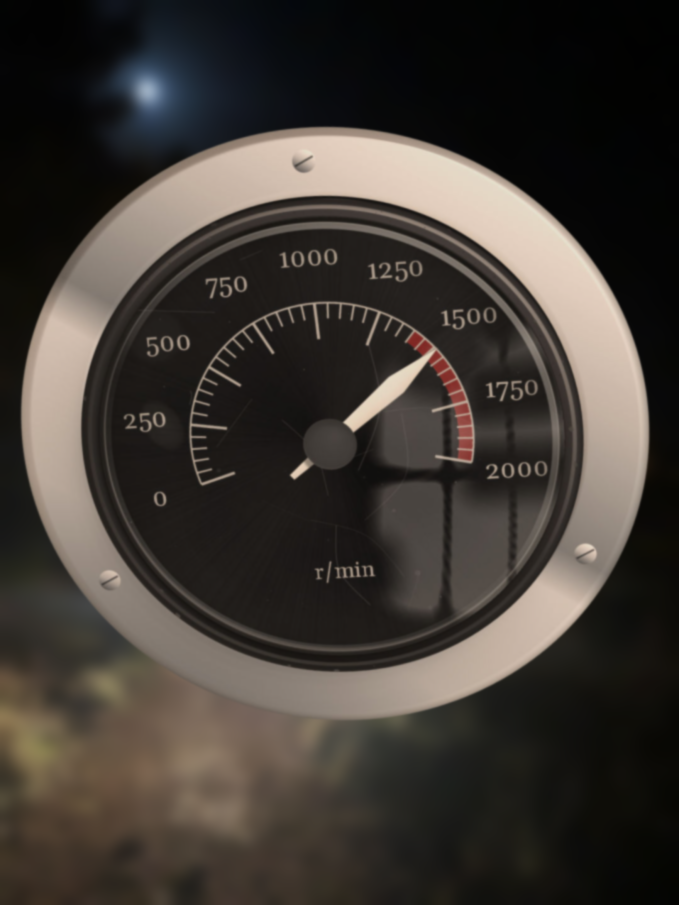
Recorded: {"value": 1500, "unit": "rpm"}
